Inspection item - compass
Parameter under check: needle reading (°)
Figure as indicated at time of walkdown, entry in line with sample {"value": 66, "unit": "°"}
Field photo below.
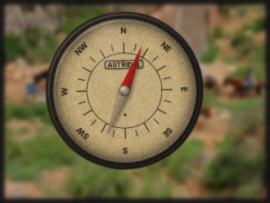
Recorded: {"value": 22.5, "unit": "°"}
